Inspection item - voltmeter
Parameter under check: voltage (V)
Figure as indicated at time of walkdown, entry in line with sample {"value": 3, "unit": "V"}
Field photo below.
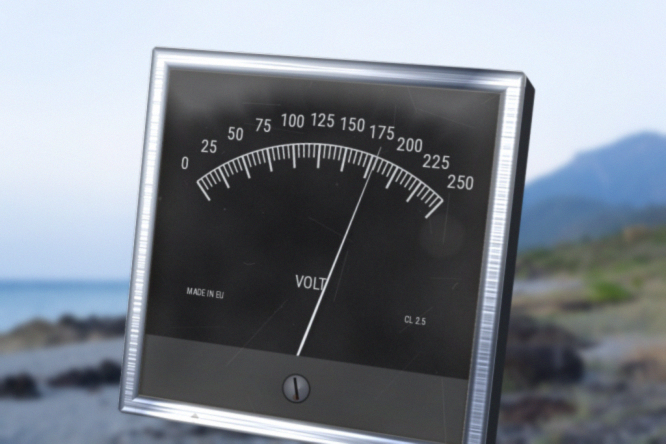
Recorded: {"value": 180, "unit": "V"}
